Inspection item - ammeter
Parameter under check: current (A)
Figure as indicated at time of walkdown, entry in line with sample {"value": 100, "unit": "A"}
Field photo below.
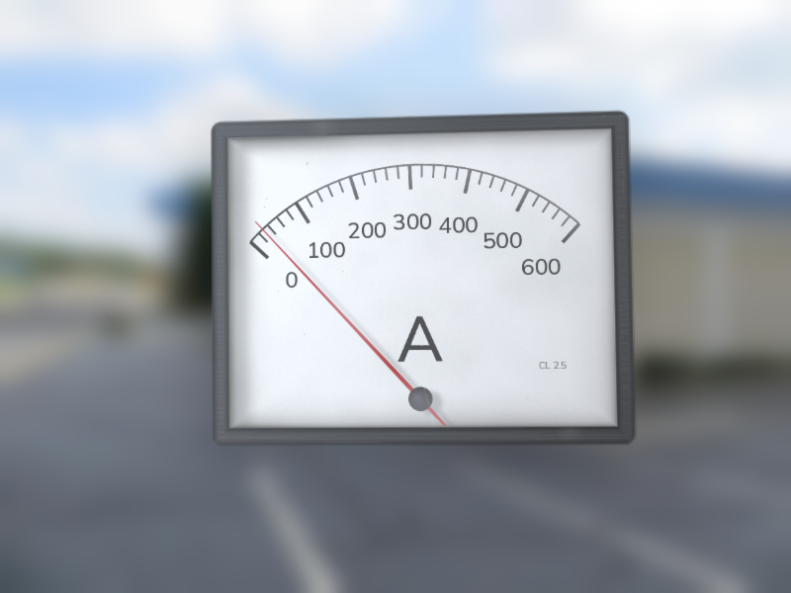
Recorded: {"value": 30, "unit": "A"}
